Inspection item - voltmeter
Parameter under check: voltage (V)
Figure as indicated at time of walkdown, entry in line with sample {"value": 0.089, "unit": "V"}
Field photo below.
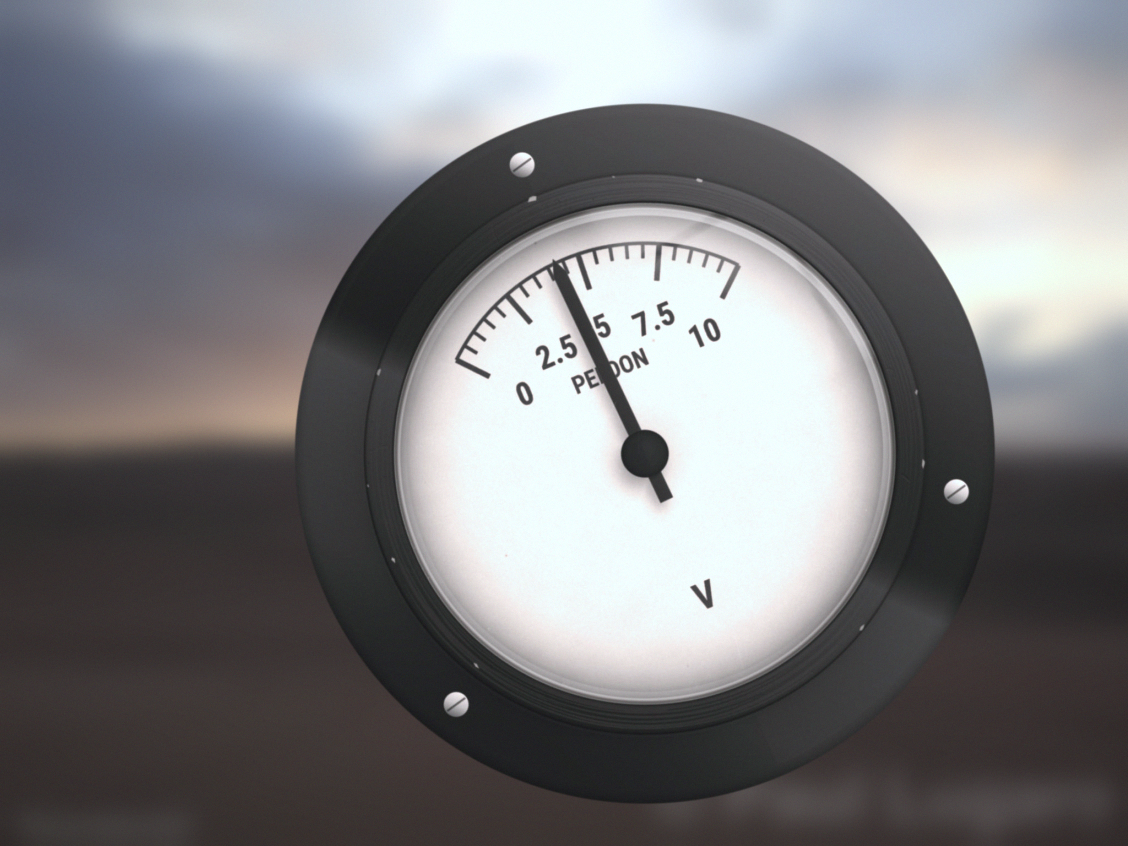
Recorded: {"value": 4.25, "unit": "V"}
